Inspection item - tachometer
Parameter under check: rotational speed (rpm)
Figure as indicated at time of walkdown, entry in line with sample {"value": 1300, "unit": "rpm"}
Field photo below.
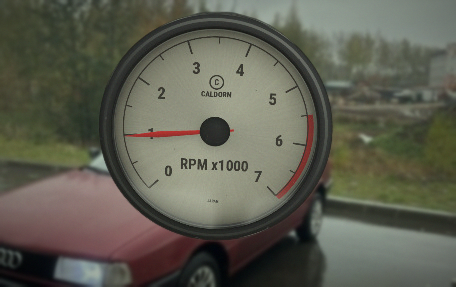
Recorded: {"value": 1000, "unit": "rpm"}
